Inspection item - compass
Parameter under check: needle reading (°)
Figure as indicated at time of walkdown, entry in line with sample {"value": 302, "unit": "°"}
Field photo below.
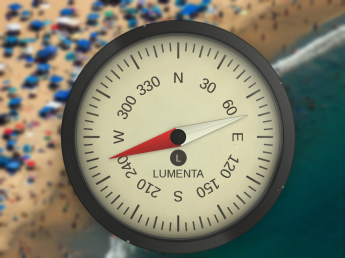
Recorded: {"value": 252.5, "unit": "°"}
